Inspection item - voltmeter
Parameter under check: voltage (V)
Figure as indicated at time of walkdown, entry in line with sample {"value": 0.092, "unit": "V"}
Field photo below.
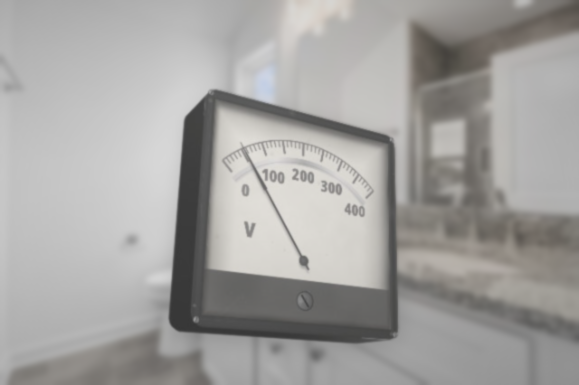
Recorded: {"value": 50, "unit": "V"}
